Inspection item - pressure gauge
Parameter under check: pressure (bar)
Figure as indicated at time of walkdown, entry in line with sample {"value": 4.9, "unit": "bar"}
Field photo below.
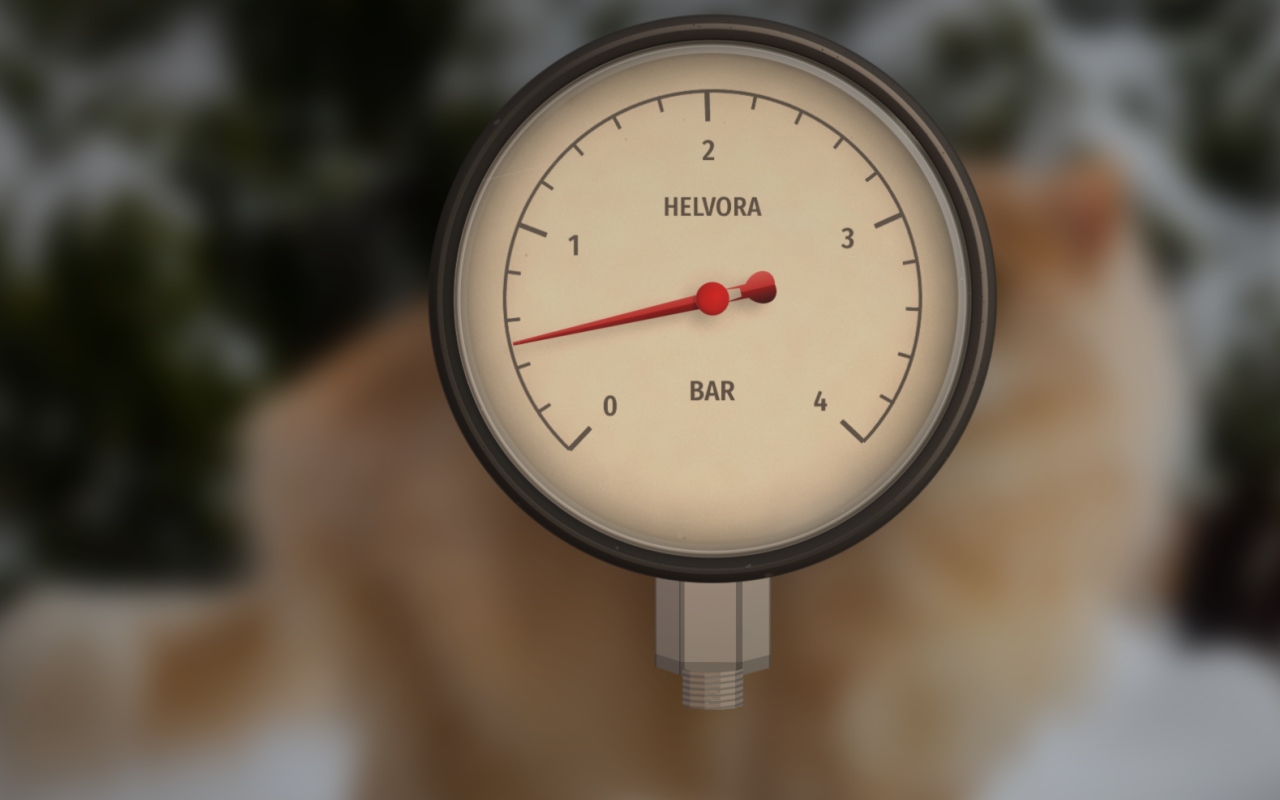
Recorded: {"value": 0.5, "unit": "bar"}
